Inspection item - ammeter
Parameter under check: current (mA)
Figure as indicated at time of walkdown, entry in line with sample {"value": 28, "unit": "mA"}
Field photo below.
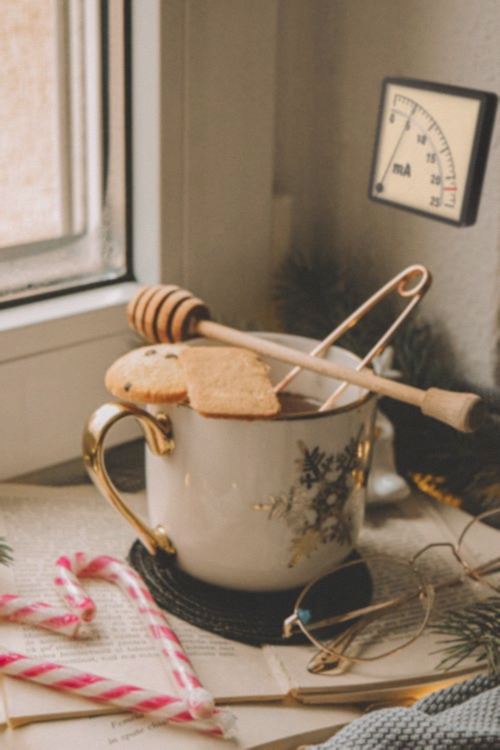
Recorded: {"value": 5, "unit": "mA"}
